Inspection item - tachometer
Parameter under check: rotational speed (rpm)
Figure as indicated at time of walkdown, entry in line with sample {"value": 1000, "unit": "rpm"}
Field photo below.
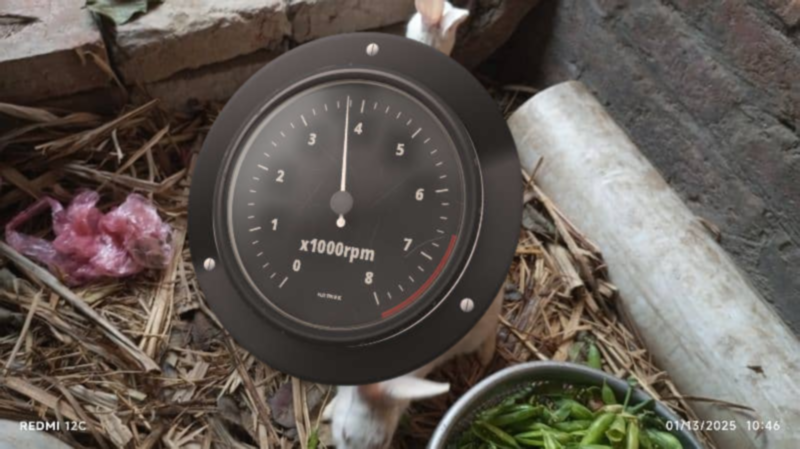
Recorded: {"value": 3800, "unit": "rpm"}
